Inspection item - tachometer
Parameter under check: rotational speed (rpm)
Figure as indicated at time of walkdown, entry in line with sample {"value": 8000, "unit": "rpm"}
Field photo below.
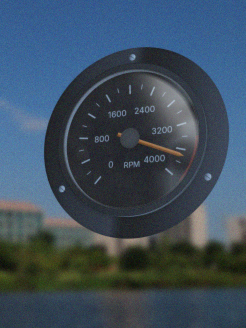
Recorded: {"value": 3700, "unit": "rpm"}
